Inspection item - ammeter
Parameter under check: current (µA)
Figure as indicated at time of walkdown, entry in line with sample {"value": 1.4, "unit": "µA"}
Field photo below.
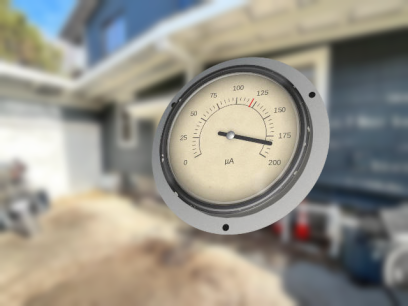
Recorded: {"value": 185, "unit": "µA"}
